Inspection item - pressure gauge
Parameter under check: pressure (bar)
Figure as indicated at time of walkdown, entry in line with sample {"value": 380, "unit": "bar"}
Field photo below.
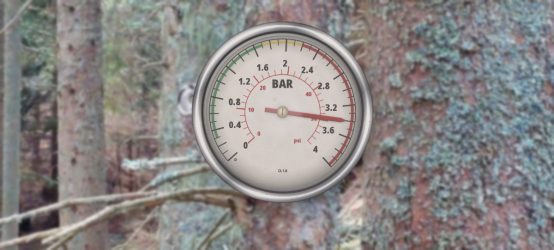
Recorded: {"value": 3.4, "unit": "bar"}
